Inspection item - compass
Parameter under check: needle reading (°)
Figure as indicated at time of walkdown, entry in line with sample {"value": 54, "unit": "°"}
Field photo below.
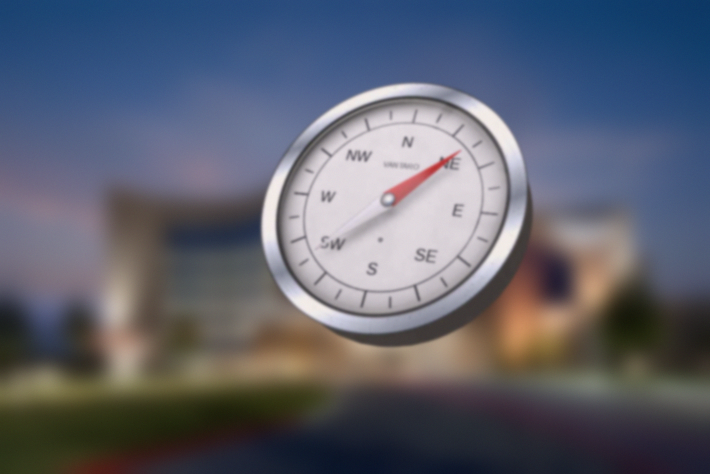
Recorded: {"value": 45, "unit": "°"}
